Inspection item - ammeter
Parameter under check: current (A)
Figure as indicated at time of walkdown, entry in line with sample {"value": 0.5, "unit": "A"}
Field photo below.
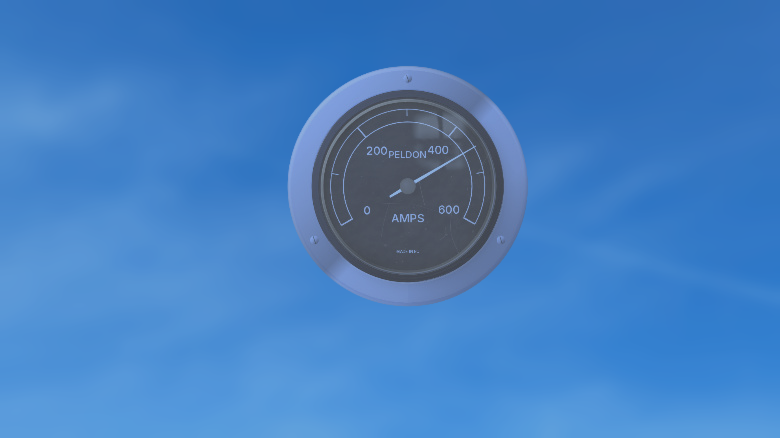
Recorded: {"value": 450, "unit": "A"}
